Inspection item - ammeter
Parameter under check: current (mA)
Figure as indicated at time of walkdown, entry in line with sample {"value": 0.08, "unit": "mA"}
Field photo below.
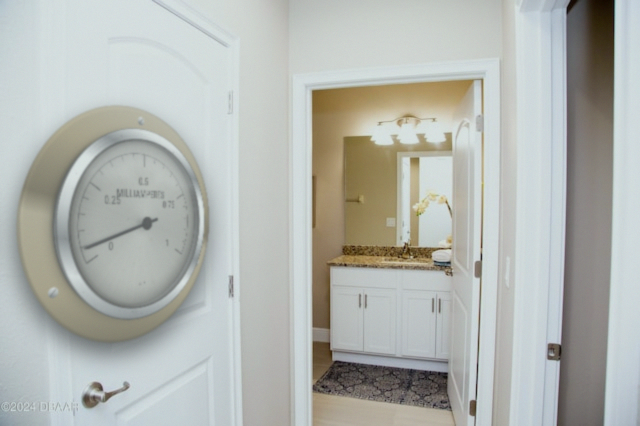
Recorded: {"value": 0.05, "unit": "mA"}
